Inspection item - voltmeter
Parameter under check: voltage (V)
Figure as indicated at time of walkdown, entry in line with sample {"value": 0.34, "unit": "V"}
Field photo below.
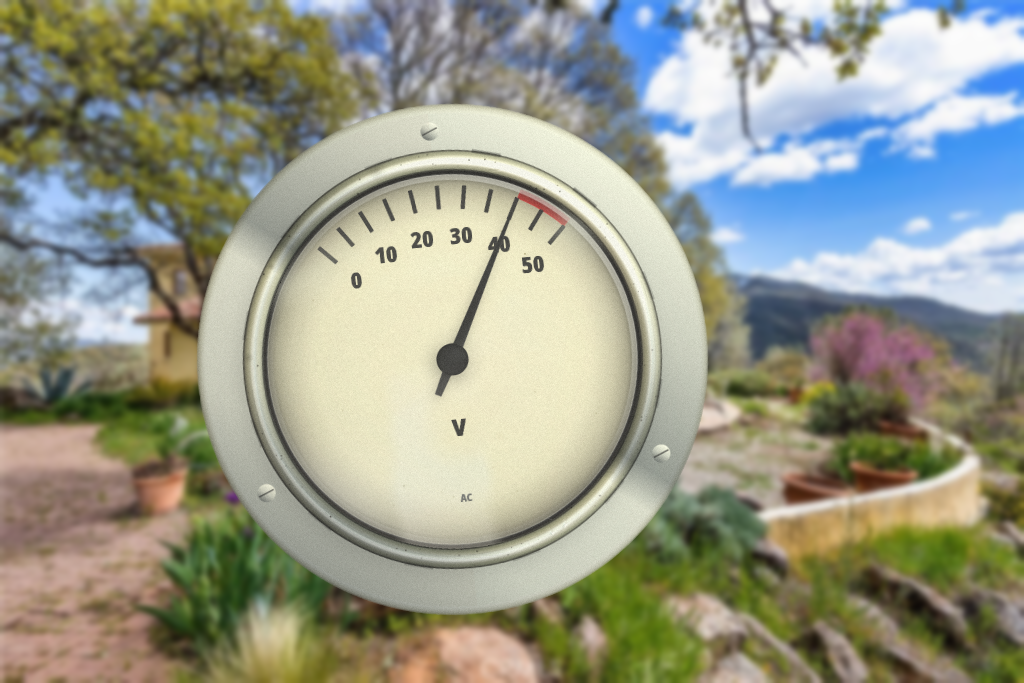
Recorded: {"value": 40, "unit": "V"}
